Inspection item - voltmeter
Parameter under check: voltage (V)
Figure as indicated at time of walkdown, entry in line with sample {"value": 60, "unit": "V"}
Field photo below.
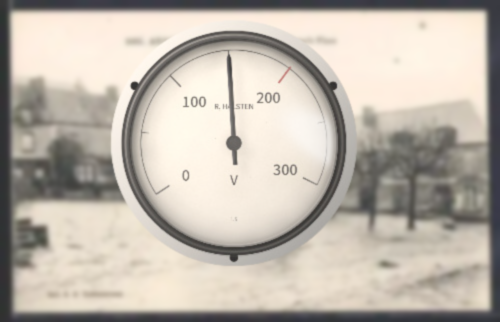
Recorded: {"value": 150, "unit": "V"}
